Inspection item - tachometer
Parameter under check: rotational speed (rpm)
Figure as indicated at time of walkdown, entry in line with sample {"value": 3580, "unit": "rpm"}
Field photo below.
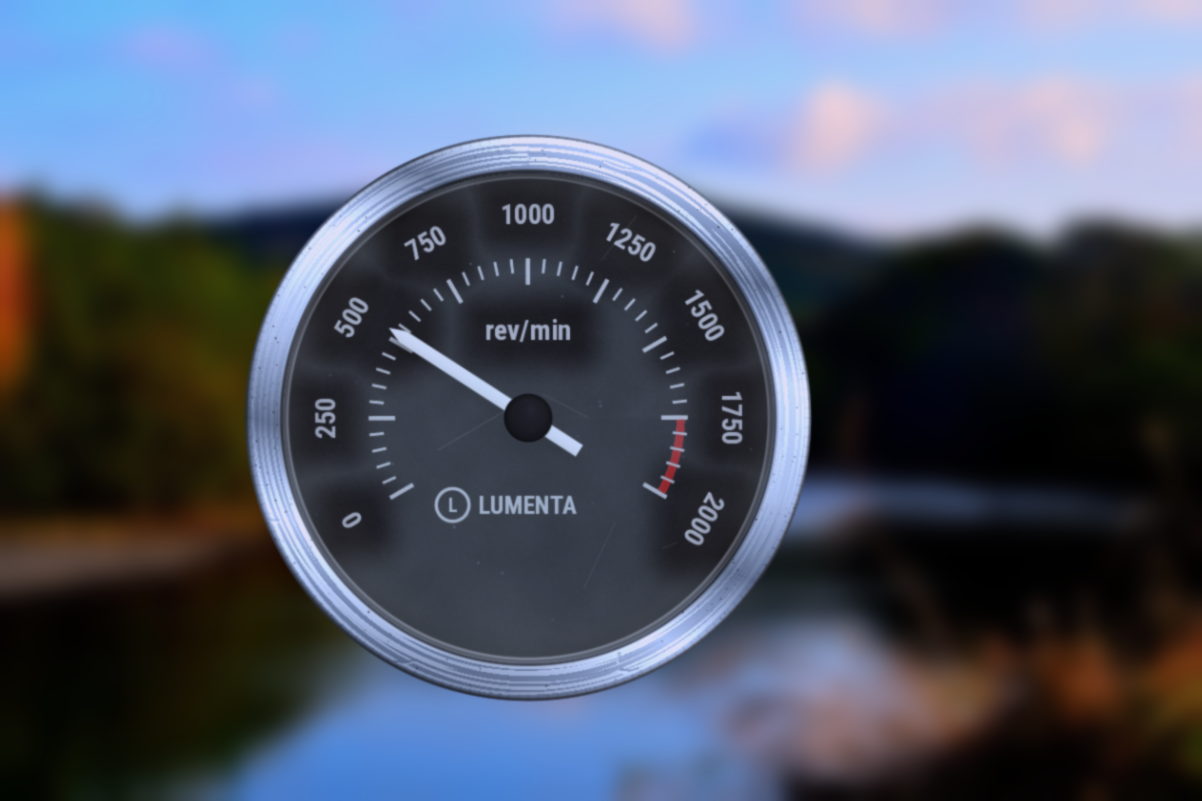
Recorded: {"value": 525, "unit": "rpm"}
